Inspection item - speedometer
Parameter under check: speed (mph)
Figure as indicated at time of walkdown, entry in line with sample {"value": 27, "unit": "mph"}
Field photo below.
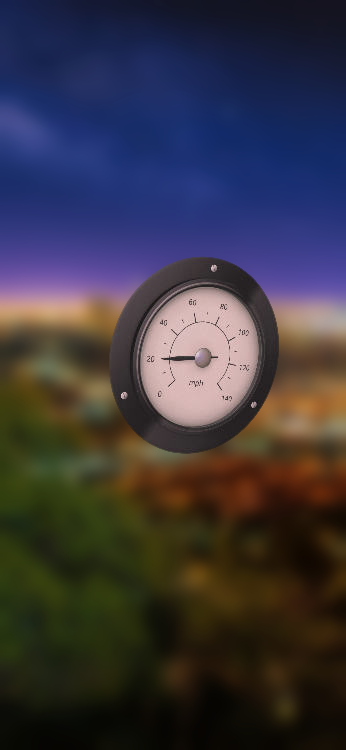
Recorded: {"value": 20, "unit": "mph"}
